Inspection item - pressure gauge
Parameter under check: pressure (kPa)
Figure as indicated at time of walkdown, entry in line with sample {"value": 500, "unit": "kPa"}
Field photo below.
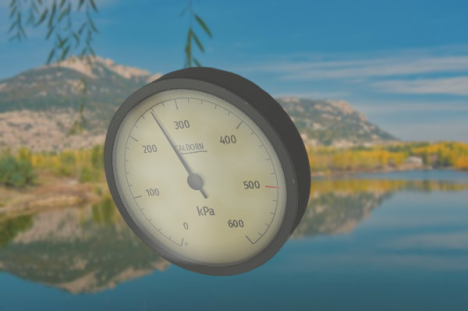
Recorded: {"value": 260, "unit": "kPa"}
